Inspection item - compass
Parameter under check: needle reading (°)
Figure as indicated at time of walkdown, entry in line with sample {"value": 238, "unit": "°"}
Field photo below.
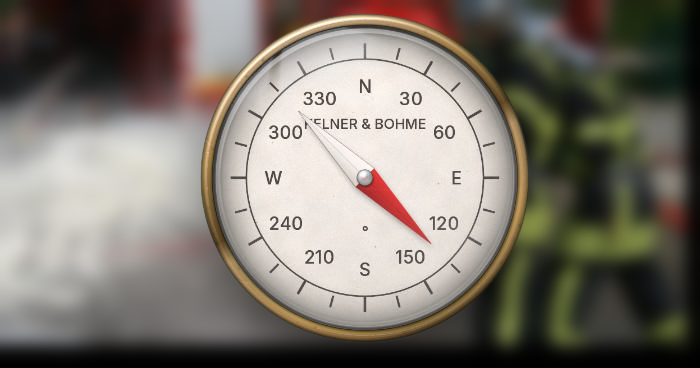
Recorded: {"value": 135, "unit": "°"}
